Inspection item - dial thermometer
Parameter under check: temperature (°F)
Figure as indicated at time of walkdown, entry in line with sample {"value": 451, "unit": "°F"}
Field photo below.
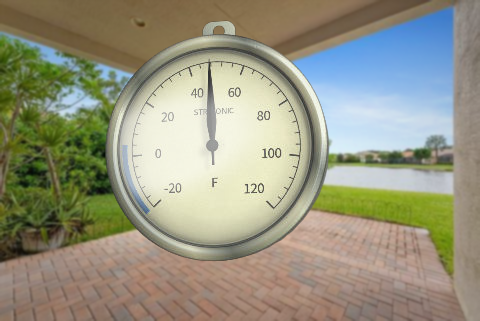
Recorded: {"value": 48, "unit": "°F"}
